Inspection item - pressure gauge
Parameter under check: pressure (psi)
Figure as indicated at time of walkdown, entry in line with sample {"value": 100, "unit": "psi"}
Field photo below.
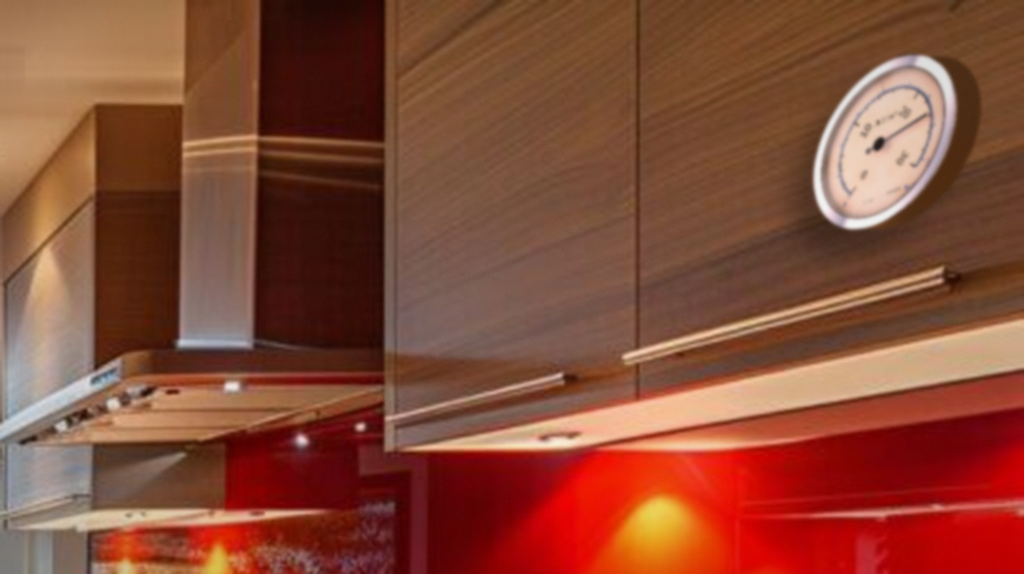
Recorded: {"value": 24, "unit": "psi"}
